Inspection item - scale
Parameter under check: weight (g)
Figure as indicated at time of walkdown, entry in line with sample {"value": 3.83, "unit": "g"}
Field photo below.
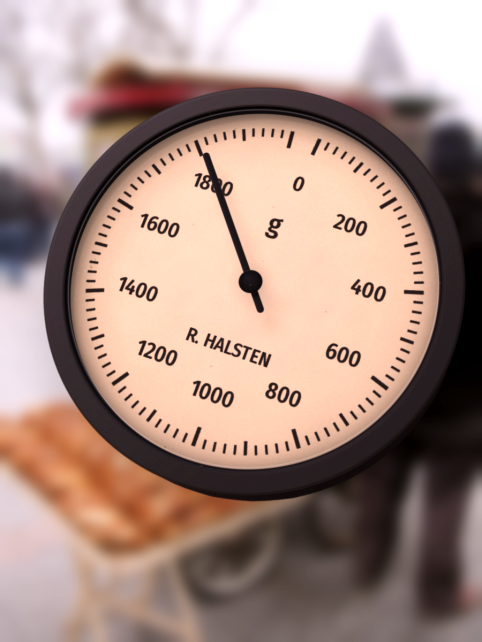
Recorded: {"value": 1810, "unit": "g"}
